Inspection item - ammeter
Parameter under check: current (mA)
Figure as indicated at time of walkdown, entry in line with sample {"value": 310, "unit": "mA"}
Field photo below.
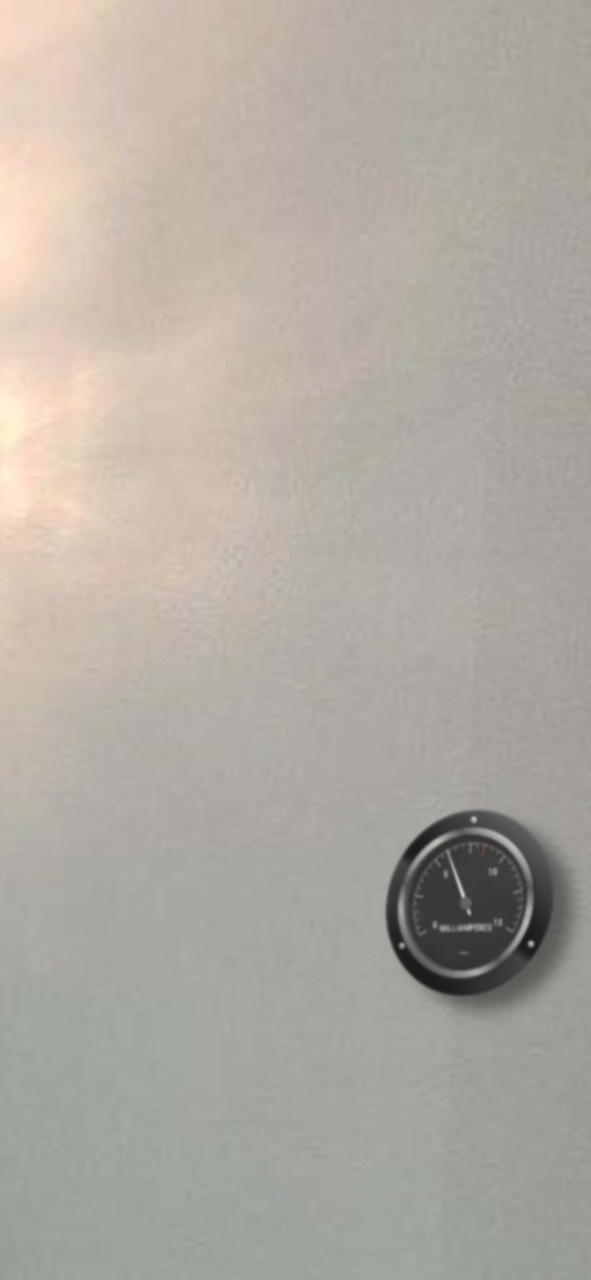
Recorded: {"value": 6, "unit": "mA"}
